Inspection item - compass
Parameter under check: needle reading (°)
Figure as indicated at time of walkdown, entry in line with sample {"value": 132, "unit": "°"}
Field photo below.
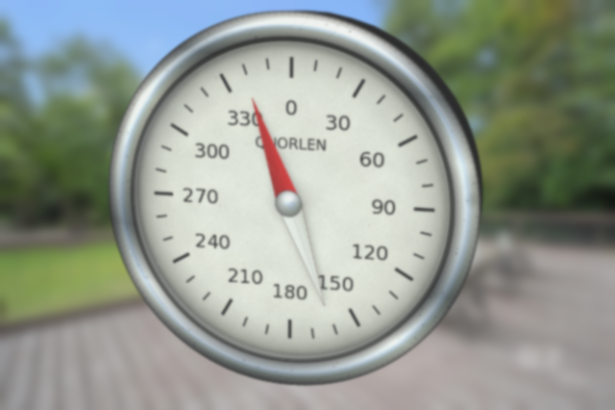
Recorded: {"value": 340, "unit": "°"}
